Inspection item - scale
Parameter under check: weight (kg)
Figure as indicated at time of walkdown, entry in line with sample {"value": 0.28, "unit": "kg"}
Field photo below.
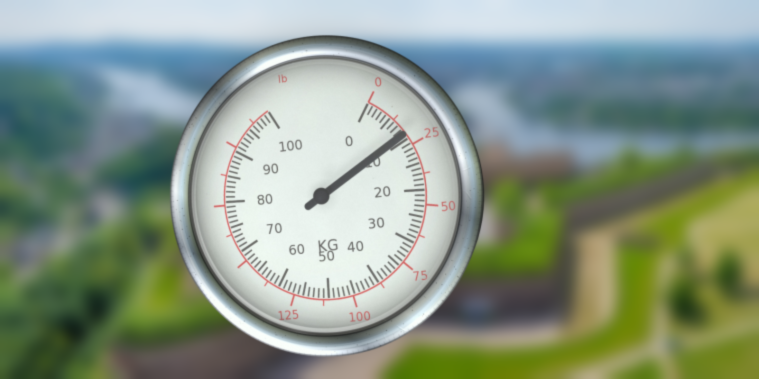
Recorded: {"value": 9, "unit": "kg"}
